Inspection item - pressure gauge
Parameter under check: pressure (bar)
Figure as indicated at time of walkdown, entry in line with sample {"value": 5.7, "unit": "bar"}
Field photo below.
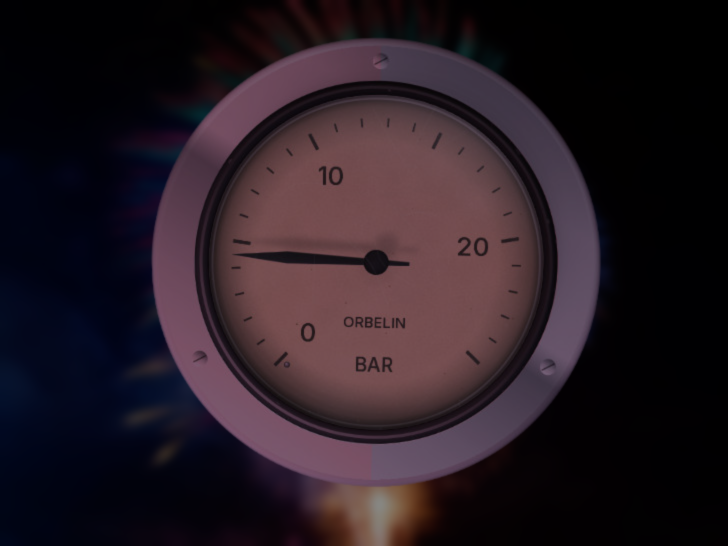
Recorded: {"value": 4.5, "unit": "bar"}
